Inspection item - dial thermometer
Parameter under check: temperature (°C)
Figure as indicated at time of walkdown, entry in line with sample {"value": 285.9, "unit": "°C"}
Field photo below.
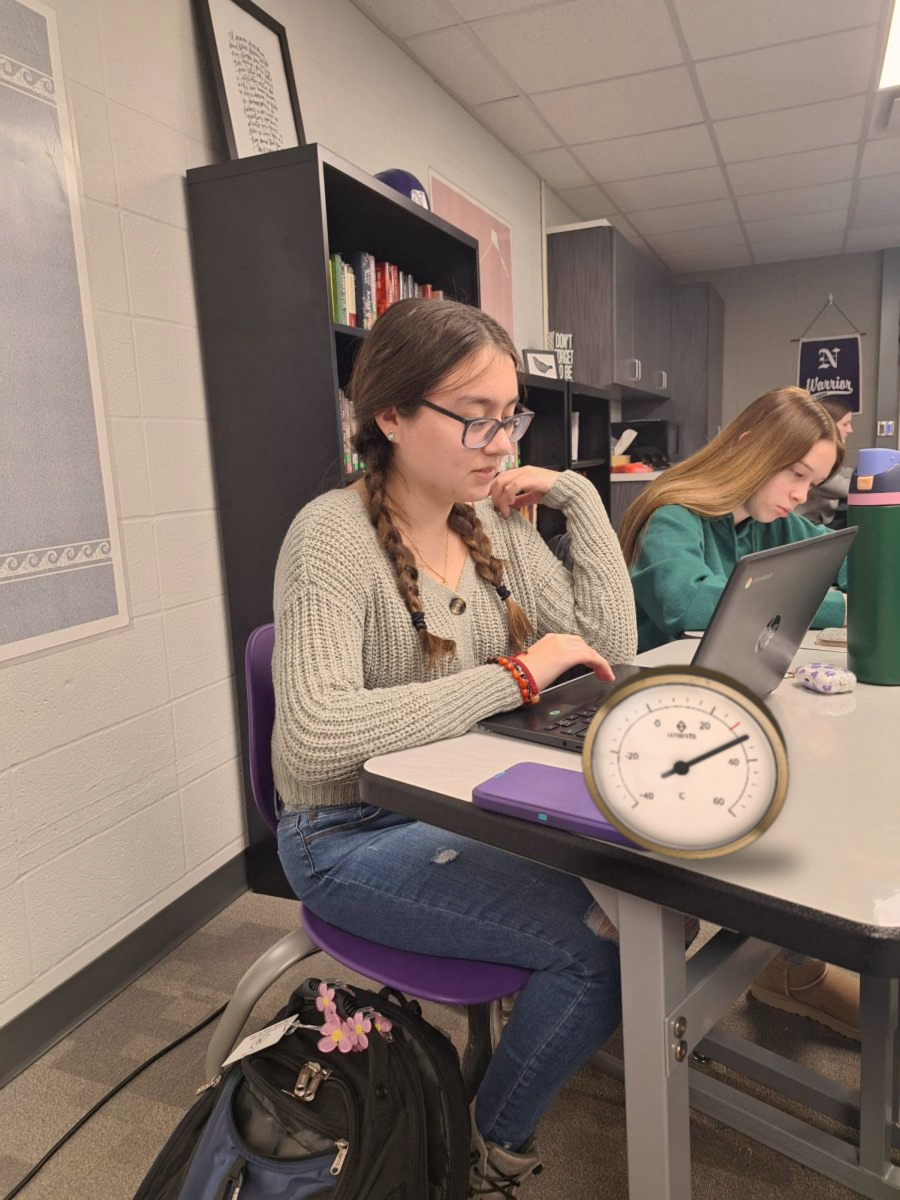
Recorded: {"value": 32, "unit": "°C"}
